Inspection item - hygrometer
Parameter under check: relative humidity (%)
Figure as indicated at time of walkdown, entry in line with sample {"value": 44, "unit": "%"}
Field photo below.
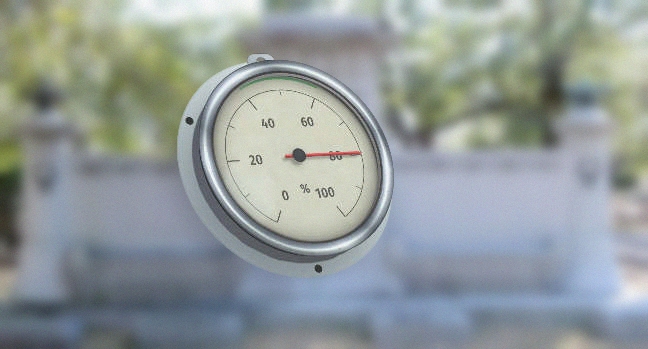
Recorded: {"value": 80, "unit": "%"}
